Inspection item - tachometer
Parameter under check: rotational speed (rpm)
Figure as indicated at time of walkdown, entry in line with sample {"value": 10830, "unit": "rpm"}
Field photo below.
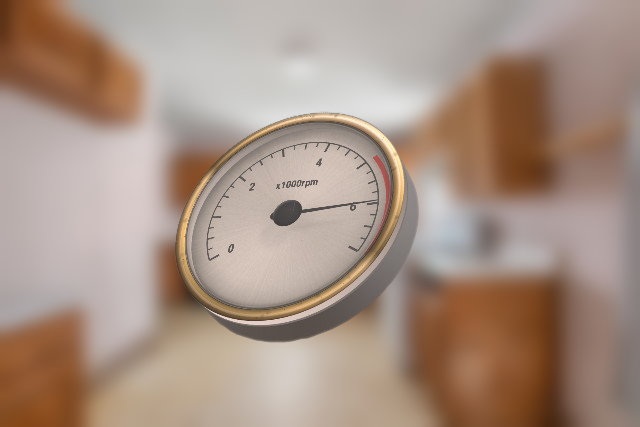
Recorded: {"value": 6000, "unit": "rpm"}
